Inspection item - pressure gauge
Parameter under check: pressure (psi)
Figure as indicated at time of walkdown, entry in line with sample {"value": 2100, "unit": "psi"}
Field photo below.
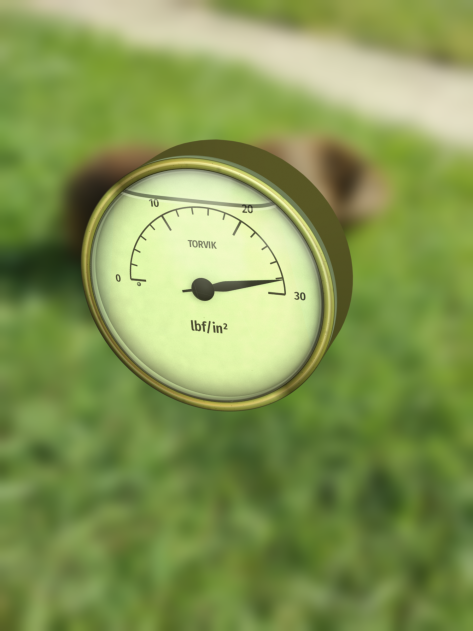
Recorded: {"value": 28, "unit": "psi"}
